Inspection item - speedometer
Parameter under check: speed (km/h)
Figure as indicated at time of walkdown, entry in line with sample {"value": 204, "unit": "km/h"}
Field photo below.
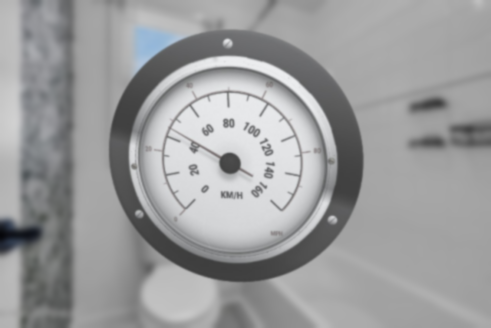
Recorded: {"value": 45, "unit": "km/h"}
